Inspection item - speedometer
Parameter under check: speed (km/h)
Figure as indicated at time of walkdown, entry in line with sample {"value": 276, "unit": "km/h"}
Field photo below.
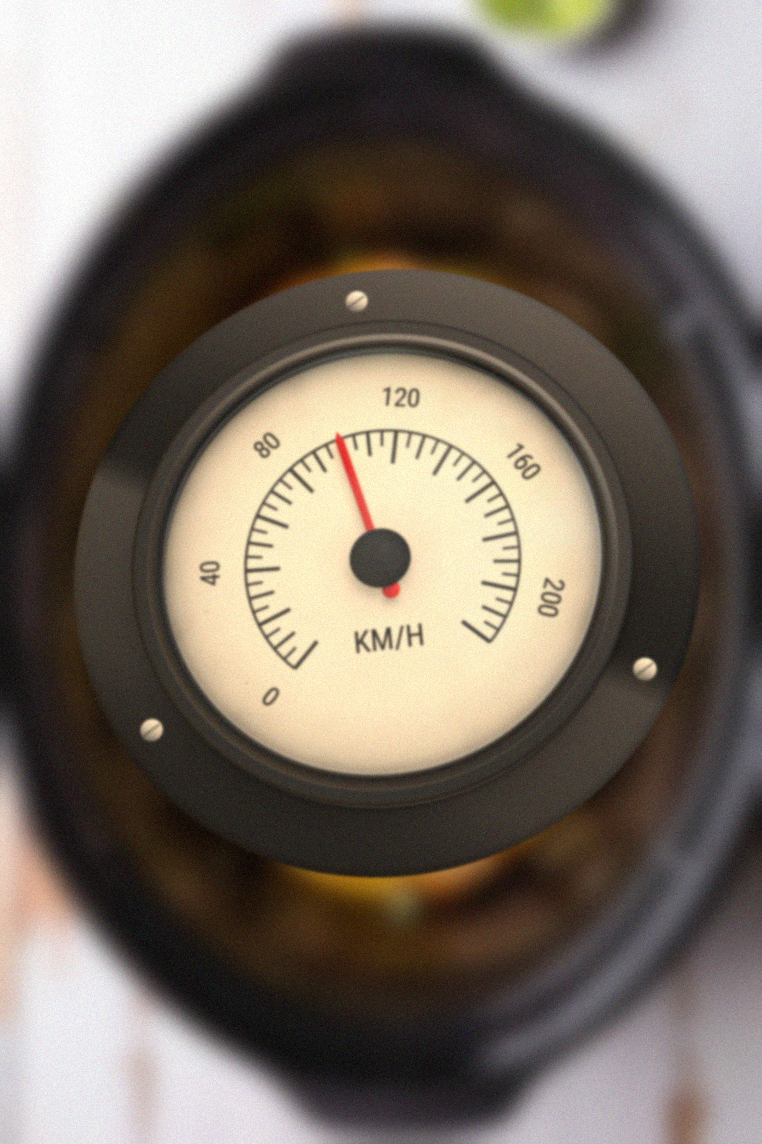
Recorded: {"value": 100, "unit": "km/h"}
